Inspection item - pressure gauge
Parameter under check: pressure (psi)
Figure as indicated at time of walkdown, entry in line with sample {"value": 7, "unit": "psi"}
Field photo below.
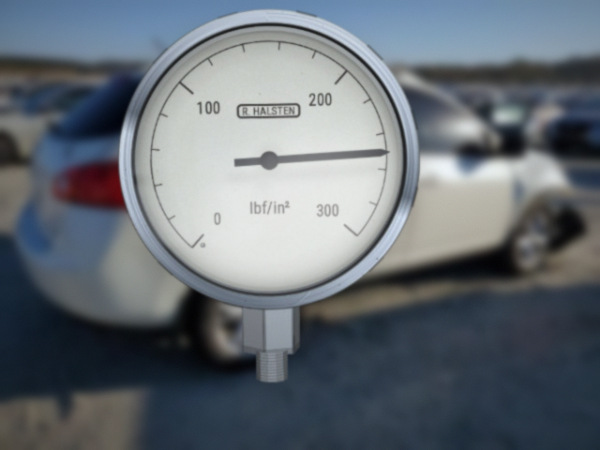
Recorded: {"value": 250, "unit": "psi"}
